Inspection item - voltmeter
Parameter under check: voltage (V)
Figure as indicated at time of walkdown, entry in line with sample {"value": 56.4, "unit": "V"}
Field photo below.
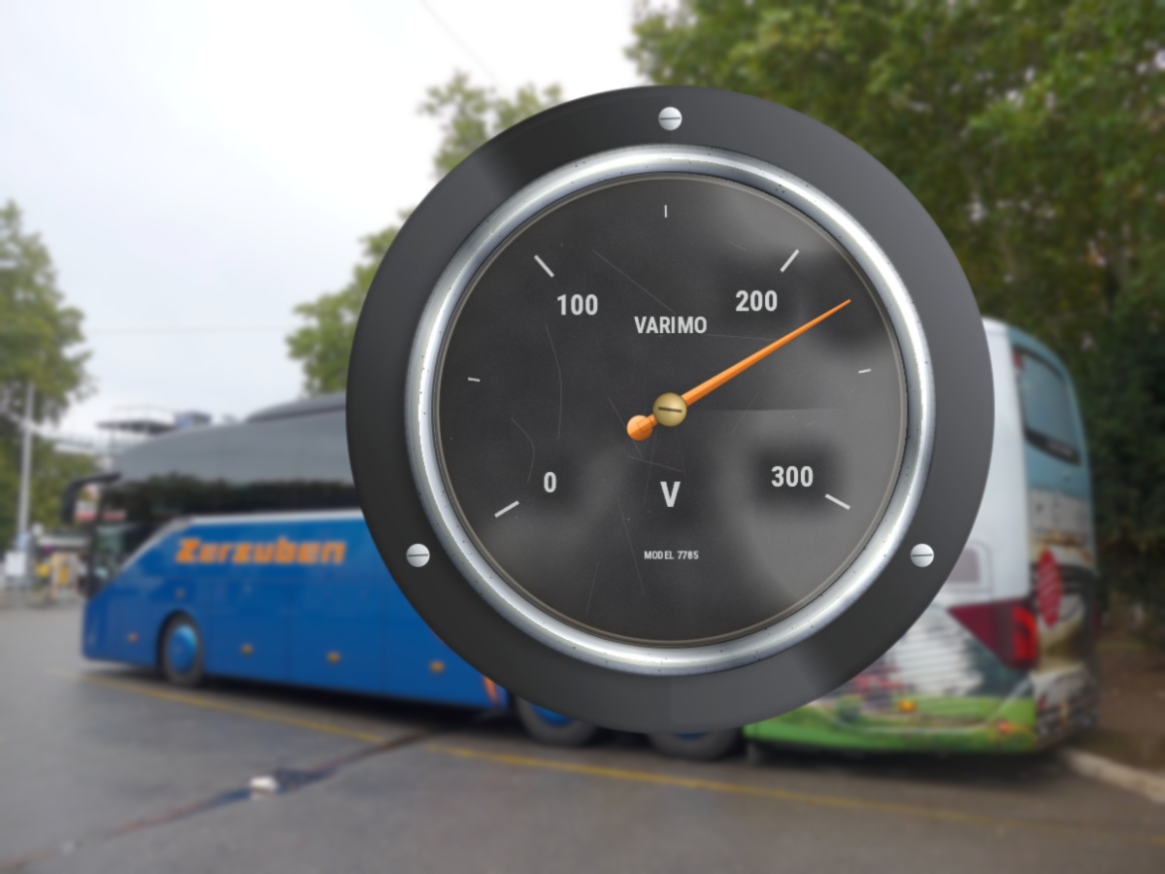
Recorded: {"value": 225, "unit": "V"}
